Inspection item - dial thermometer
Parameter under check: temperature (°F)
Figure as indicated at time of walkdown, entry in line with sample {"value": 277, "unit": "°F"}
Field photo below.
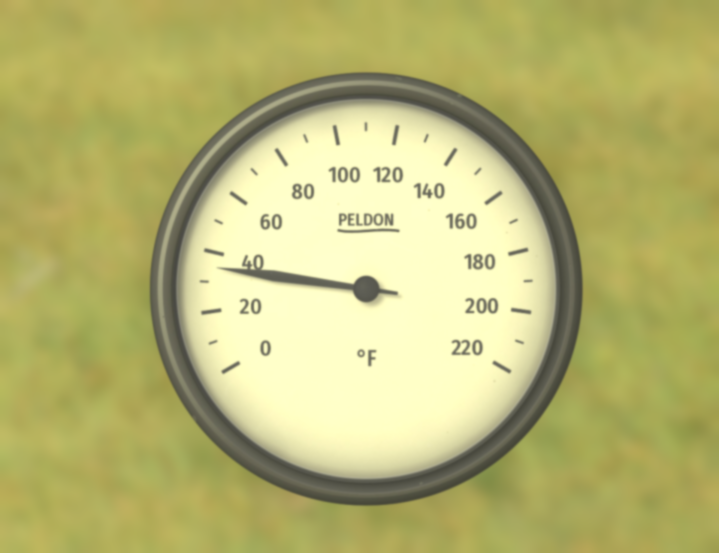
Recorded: {"value": 35, "unit": "°F"}
